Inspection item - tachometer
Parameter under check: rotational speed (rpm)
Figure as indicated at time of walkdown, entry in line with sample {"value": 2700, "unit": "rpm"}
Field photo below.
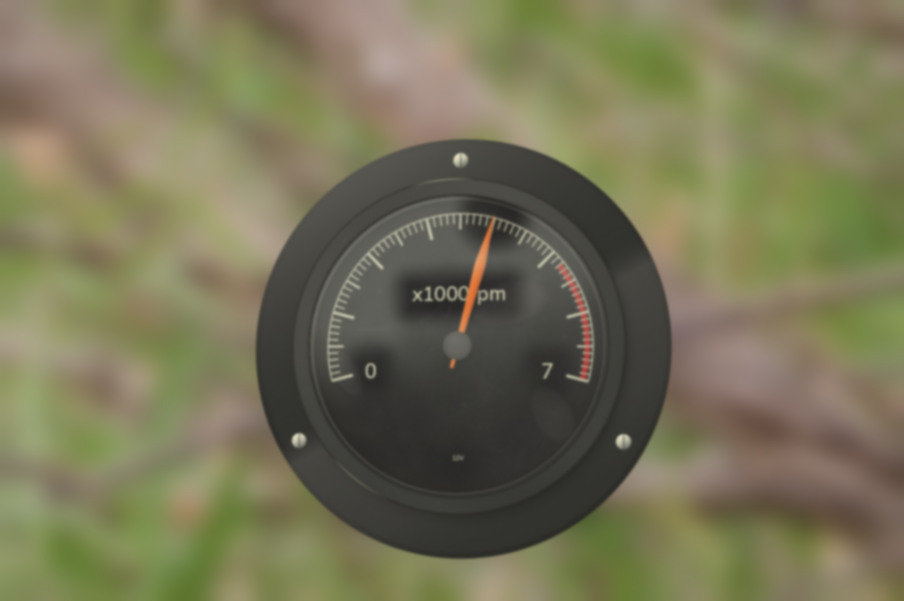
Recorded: {"value": 4000, "unit": "rpm"}
